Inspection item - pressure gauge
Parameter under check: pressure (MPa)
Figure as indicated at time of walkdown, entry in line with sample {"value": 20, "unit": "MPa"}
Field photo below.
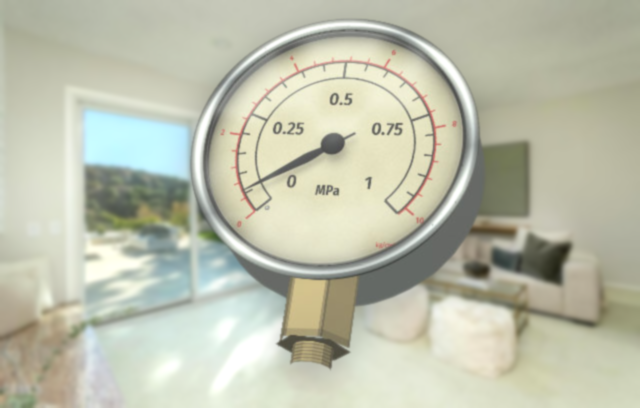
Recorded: {"value": 0.05, "unit": "MPa"}
